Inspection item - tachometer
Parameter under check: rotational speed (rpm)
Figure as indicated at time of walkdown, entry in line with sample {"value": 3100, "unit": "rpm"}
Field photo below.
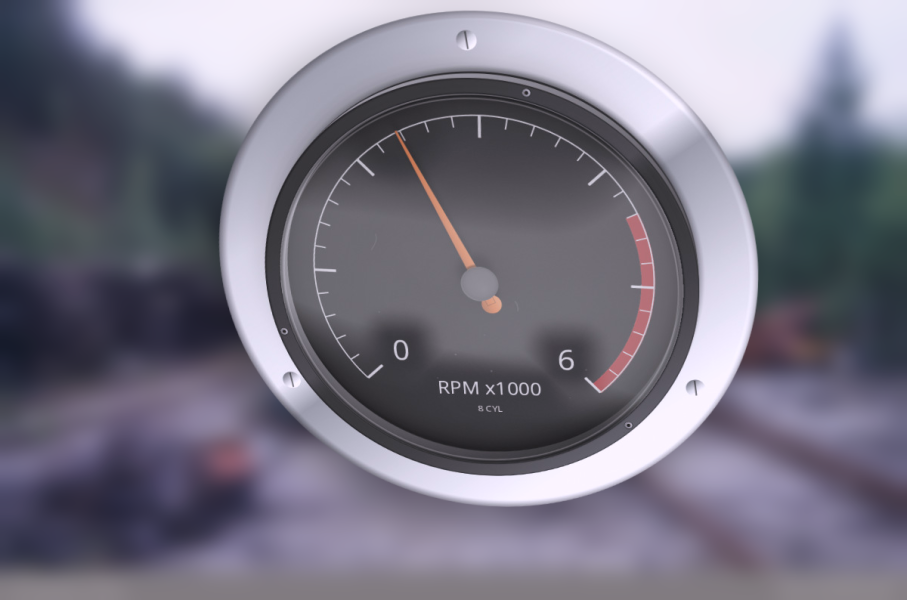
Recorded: {"value": 2400, "unit": "rpm"}
